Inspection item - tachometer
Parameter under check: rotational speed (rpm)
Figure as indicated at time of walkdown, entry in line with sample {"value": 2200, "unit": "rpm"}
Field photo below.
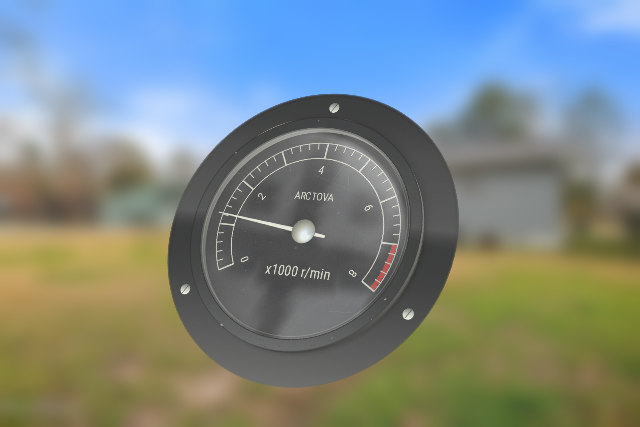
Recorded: {"value": 1200, "unit": "rpm"}
